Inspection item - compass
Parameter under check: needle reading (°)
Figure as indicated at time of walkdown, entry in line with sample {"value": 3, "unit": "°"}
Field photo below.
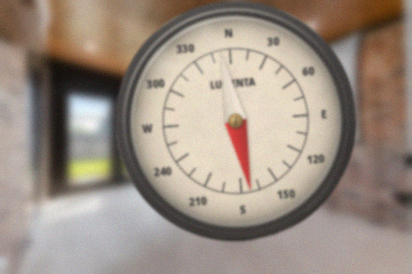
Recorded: {"value": 172.5, "unit": "°"}
